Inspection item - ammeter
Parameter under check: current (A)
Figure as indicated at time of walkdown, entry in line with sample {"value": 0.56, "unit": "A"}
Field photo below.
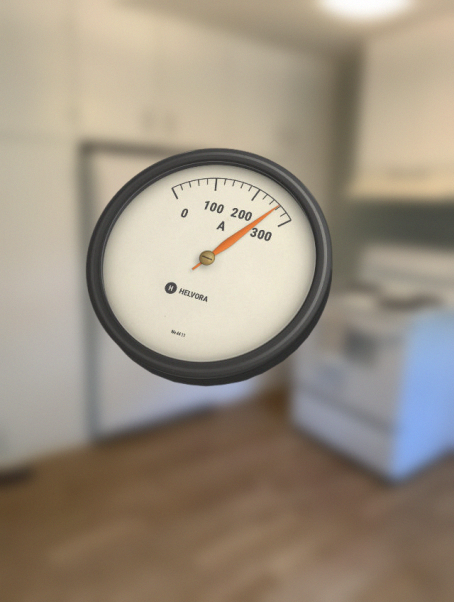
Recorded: {"value": 260, "unit": "A"}
